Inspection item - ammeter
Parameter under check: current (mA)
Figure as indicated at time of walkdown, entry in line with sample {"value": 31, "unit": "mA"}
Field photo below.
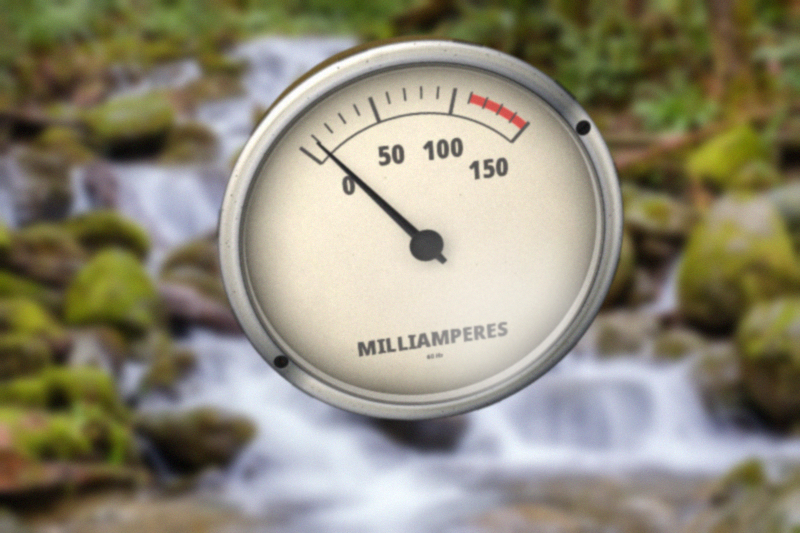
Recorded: {"value": 10, "unit": "mA"}
